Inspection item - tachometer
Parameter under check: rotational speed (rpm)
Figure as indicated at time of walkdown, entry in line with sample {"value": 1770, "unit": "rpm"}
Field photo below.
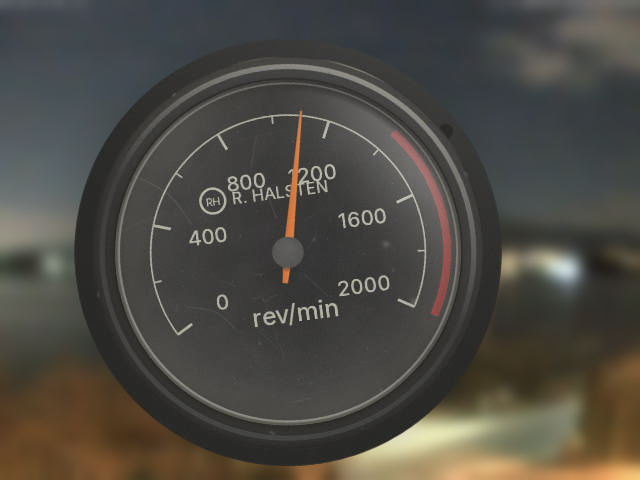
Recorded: {"value": 1100, "unit": "rpm"}
